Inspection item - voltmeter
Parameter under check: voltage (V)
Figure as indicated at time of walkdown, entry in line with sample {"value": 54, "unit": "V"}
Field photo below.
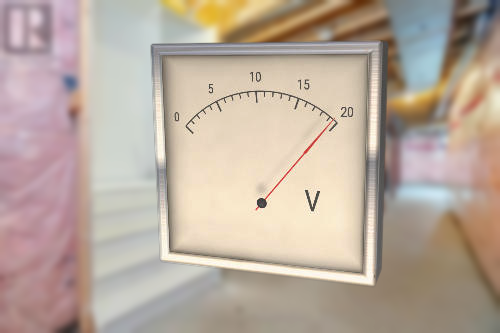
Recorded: {"value": 19.5, "unit": "V"}
